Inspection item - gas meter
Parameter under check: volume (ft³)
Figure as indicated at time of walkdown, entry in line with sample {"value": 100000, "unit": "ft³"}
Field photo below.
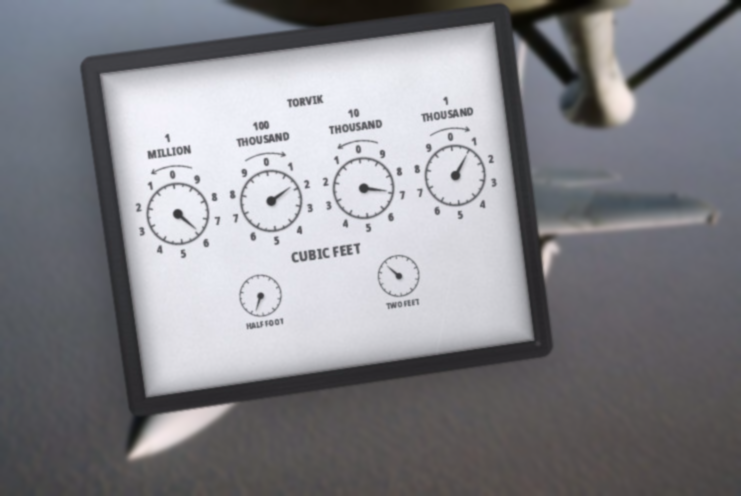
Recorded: {"value": 617100, "unit": "ft³"}
